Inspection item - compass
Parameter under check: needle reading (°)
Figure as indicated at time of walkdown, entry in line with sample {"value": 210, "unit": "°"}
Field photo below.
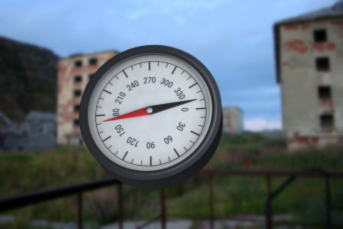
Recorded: {"value": 170, "unit": "°"}
